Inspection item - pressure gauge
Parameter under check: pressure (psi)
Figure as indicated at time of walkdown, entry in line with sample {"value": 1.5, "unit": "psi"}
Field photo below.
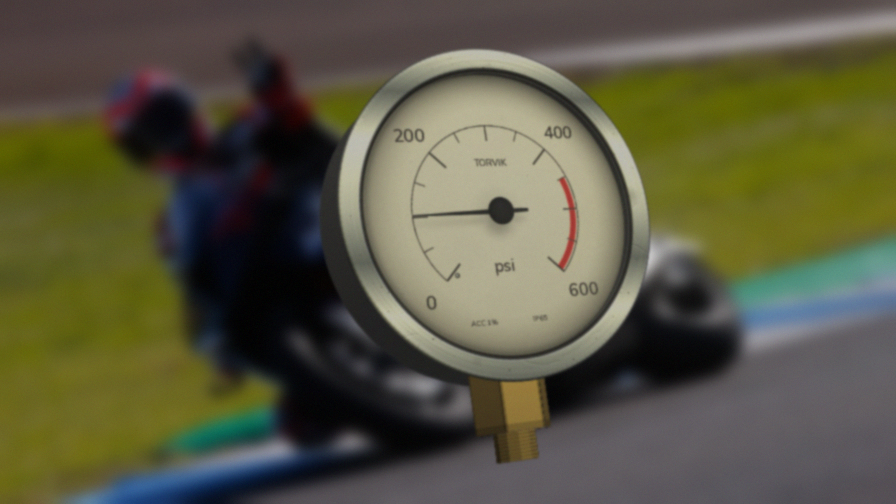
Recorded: {"value": 100, "unit": "psi"}
